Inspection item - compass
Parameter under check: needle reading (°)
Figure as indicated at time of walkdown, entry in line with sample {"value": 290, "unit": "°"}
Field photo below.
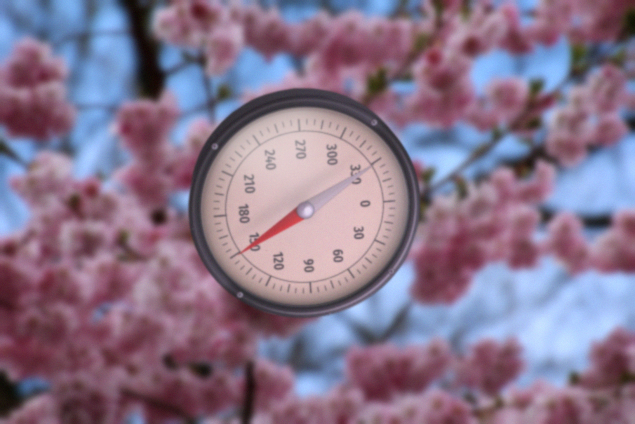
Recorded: {"value": 150, "unit": "°"}
